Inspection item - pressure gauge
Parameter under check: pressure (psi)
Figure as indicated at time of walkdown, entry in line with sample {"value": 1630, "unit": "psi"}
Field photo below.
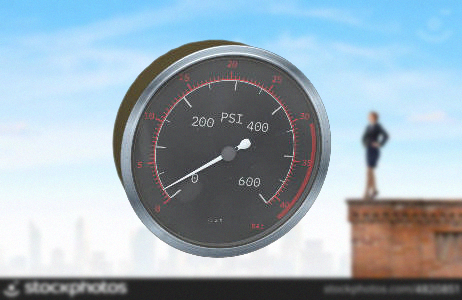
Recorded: {"value": 25, "unit": "psi"}
